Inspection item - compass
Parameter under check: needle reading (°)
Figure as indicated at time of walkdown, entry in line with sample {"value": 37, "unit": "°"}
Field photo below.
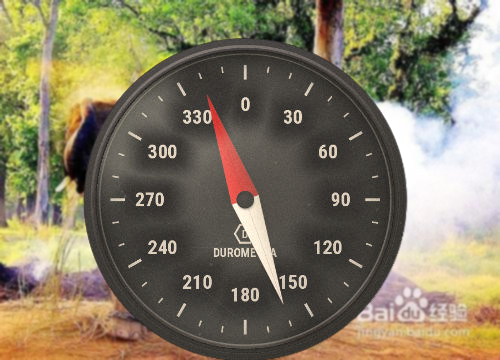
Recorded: {"value": 340, "unit": "°"}
